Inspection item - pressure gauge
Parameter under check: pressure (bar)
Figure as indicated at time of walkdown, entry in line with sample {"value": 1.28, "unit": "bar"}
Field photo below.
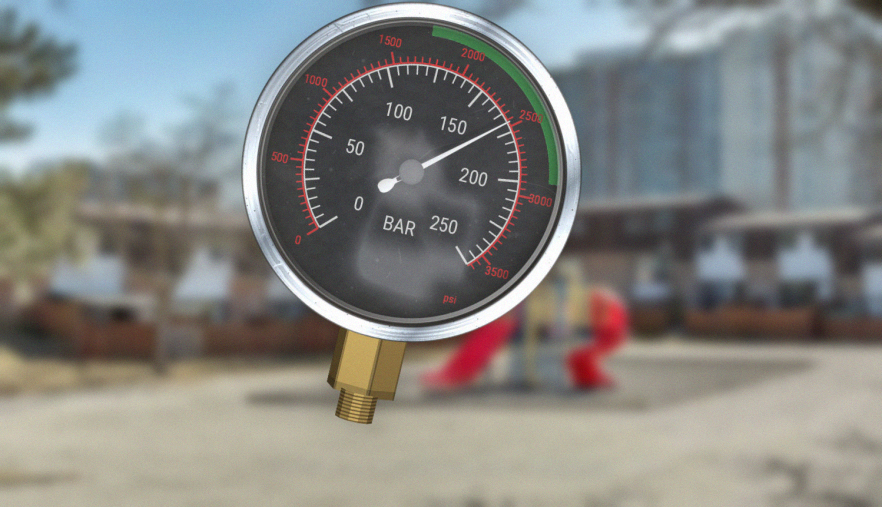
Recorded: {"value": 170, "unit": "bar"}
